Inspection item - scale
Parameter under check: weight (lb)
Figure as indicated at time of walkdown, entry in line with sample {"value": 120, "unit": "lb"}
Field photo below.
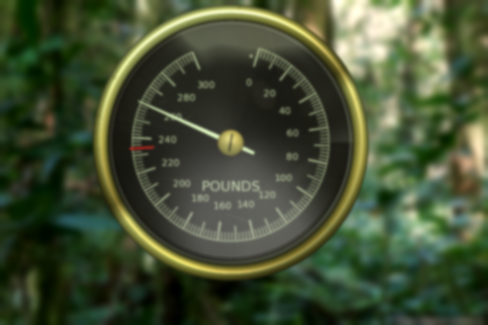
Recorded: {"value": 260, "unit": "lb"}
